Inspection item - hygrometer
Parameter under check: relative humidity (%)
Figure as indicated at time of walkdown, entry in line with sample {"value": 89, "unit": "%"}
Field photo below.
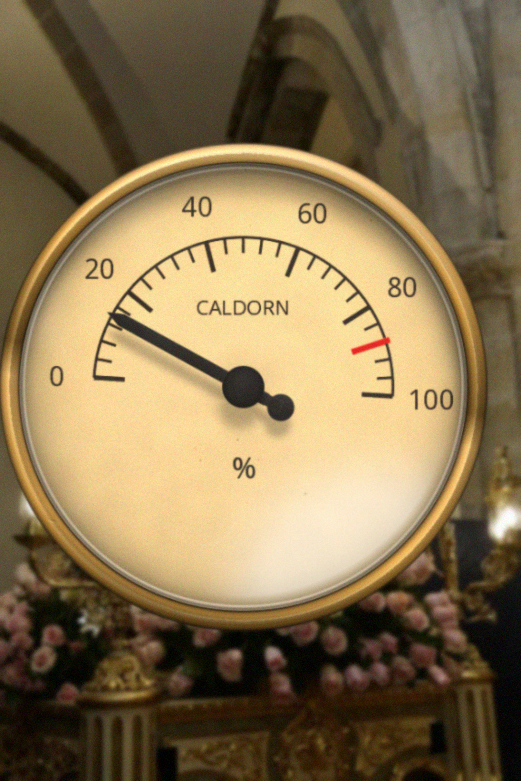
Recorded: {"value": 14, "unit": "%"}
